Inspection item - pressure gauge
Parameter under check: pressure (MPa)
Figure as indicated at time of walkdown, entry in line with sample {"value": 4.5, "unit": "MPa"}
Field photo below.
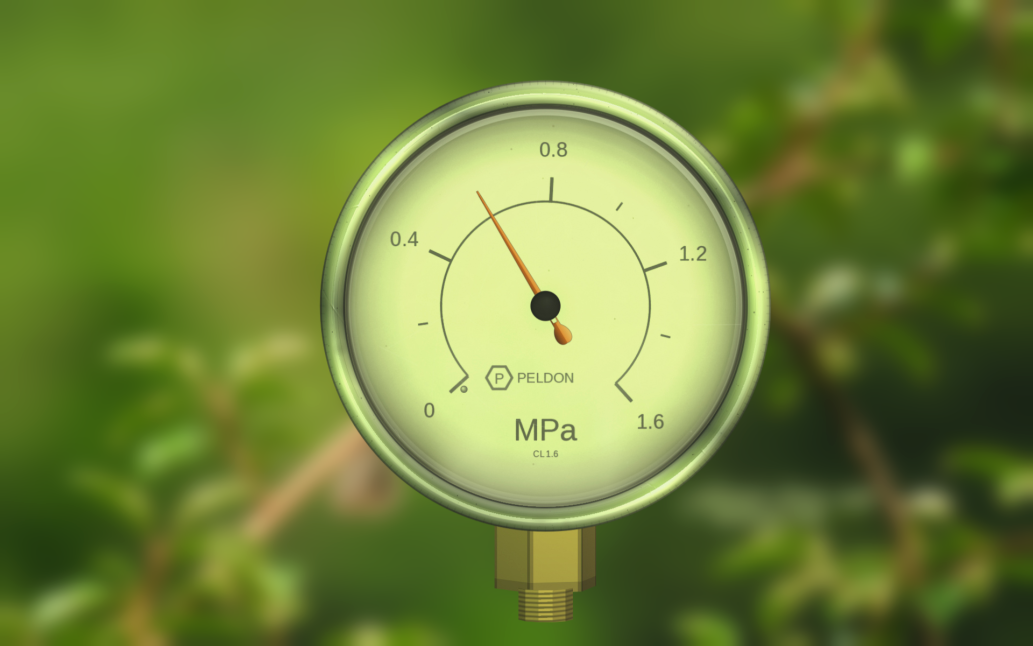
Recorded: {"value": 0.6, "unit": "MPa"}
